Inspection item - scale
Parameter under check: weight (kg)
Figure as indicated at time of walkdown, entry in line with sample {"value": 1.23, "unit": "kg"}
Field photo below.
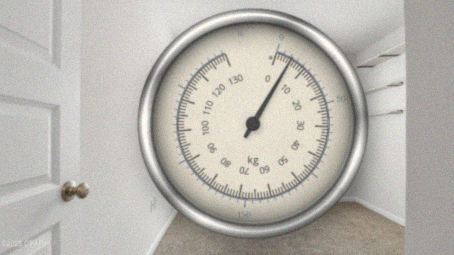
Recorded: {"value": 5, "unit": "kg"}
